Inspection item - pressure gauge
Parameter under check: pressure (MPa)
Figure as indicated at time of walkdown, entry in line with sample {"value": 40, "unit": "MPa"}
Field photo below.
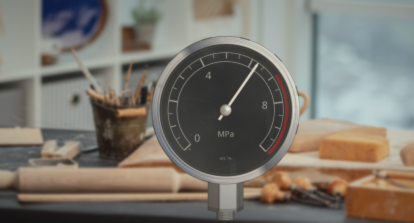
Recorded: {"value": 6.25, "unit": "MPa"}
